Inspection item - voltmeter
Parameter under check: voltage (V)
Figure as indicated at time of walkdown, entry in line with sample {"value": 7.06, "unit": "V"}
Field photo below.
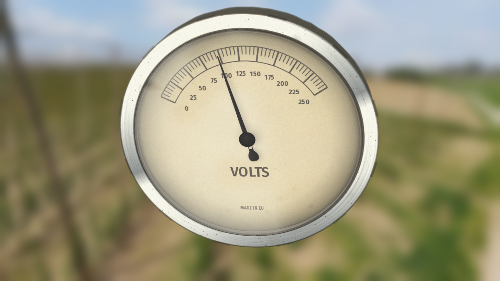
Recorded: {"value": 100, "unit": "V"}
